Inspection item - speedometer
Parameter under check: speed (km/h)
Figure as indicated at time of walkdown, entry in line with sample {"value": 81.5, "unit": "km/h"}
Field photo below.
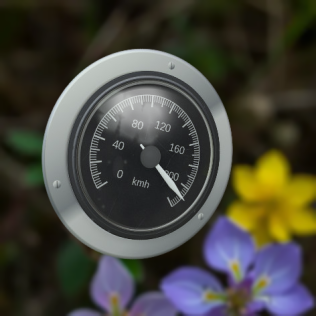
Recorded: {"value": 210, "unit": "km/h"}
